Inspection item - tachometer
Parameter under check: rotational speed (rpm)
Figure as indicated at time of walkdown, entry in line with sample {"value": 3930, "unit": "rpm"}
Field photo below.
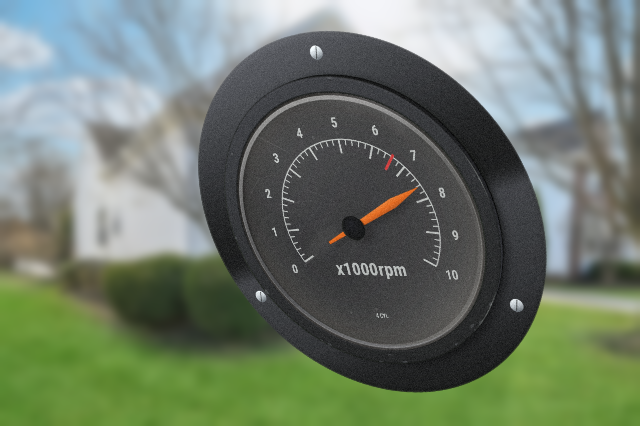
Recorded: {"value": 7600, "unit": "rpm"}
